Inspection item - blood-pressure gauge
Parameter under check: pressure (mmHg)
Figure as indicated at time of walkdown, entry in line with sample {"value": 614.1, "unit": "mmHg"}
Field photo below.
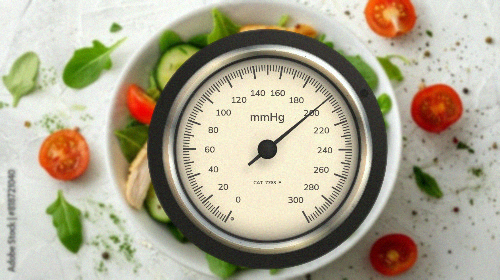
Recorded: {"value": 200, "unit": "mmHg"}
